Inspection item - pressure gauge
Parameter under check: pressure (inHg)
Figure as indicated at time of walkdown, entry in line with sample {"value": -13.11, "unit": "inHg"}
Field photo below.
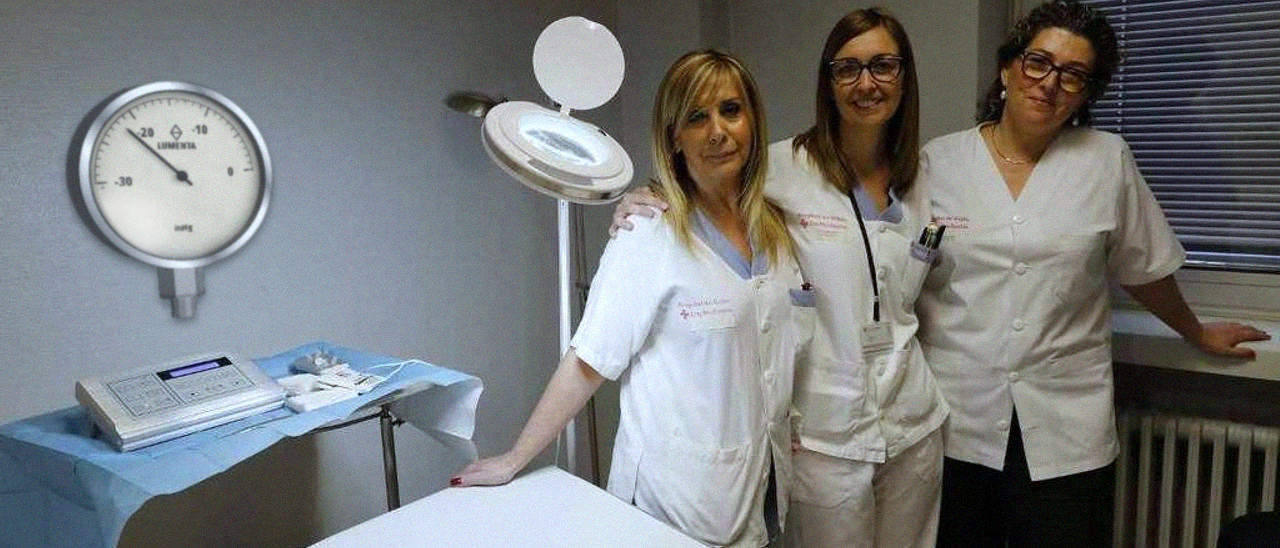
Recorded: {"value": -22, "unit": "inHg"}
